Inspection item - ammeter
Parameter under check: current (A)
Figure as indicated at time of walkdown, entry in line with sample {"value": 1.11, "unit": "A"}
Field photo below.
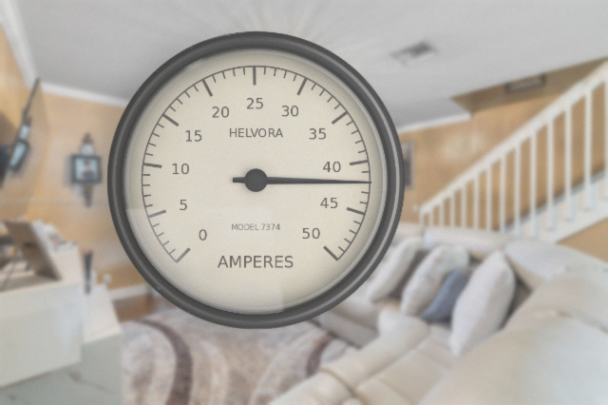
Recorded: {"value": 42, "unit": "A"}
